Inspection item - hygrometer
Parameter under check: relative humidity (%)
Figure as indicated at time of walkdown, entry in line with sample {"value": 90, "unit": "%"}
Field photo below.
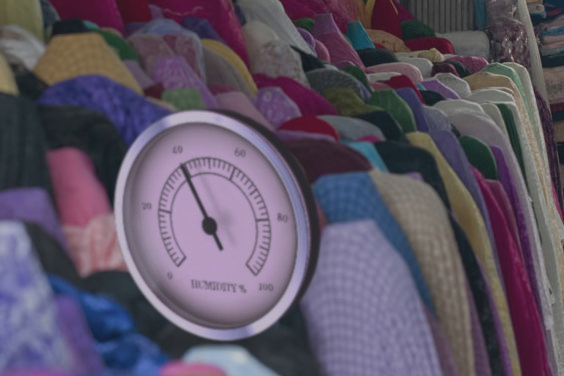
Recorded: {"value": 40, "unit": "%"}
